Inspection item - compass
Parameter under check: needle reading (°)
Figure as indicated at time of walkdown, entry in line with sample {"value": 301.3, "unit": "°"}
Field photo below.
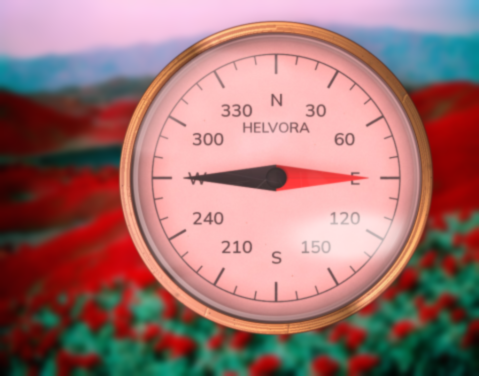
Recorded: {"value": 90, "unit": "°"}
